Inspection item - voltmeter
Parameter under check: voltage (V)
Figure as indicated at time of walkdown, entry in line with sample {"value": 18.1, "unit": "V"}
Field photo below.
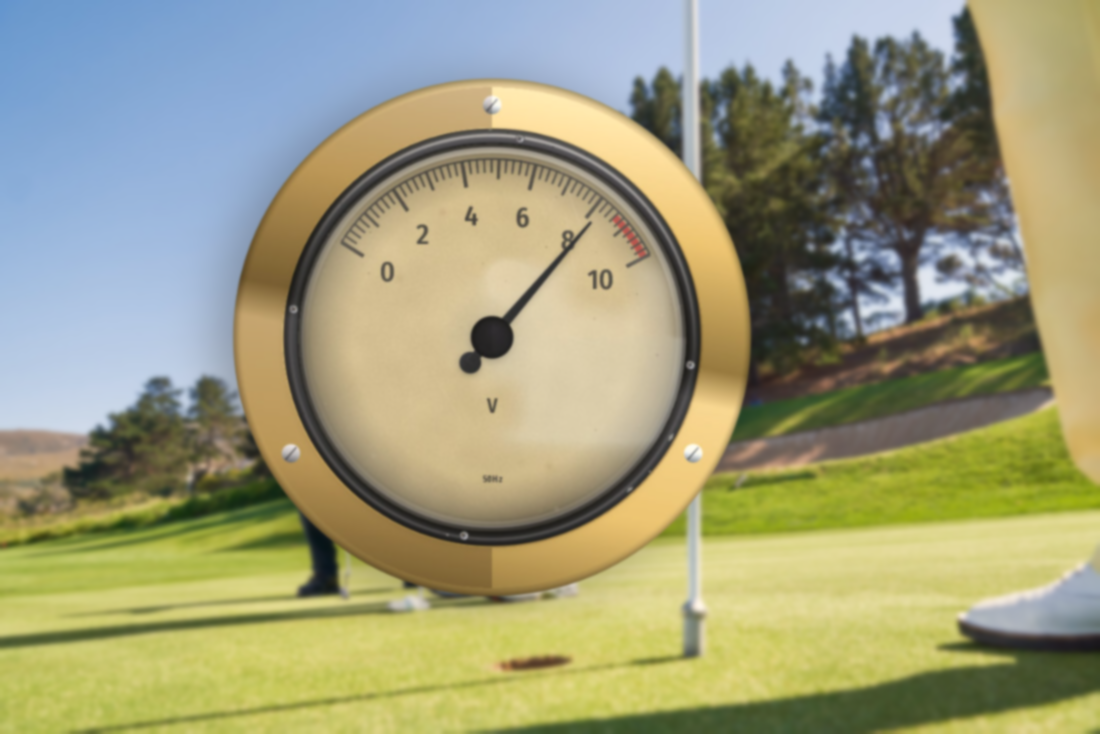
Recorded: {"value": 8.2, "unit": "V"}
